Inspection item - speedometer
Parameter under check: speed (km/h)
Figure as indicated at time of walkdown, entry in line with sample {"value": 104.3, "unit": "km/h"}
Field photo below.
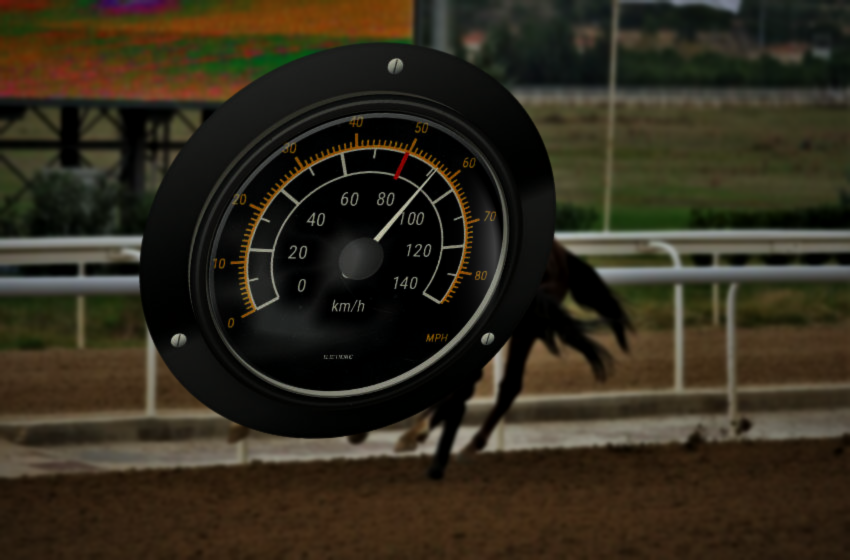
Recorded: {"value": 90, "unit": "km/h"}
